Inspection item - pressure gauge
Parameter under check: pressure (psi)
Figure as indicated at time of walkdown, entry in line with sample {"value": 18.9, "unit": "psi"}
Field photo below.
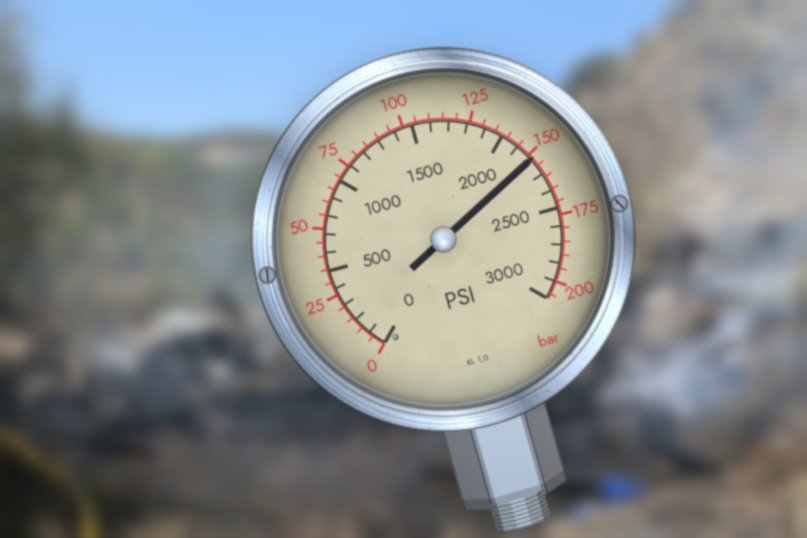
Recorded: {"value": 2200, "unit": "psi"}
